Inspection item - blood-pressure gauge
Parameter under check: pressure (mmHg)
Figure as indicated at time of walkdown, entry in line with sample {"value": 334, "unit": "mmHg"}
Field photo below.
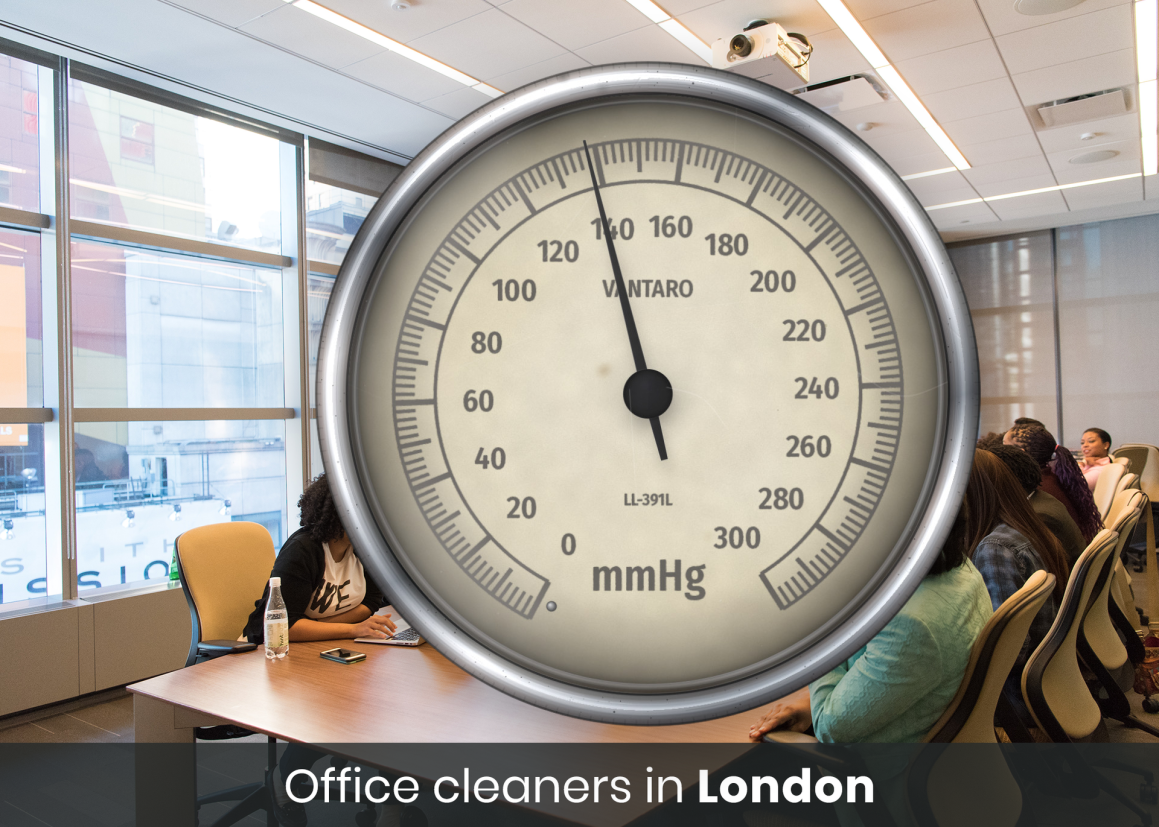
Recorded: {"value": 138, "unit": "mmHg"}
